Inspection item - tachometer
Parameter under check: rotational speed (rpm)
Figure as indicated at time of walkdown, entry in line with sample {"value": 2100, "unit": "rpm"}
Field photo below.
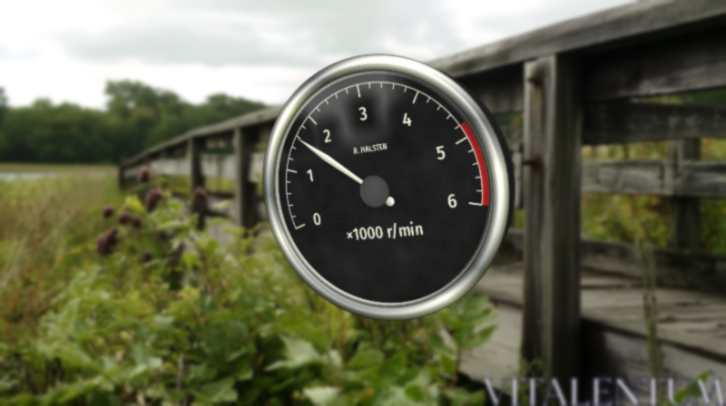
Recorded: {"value": 1600, "unit": "rpm"}
